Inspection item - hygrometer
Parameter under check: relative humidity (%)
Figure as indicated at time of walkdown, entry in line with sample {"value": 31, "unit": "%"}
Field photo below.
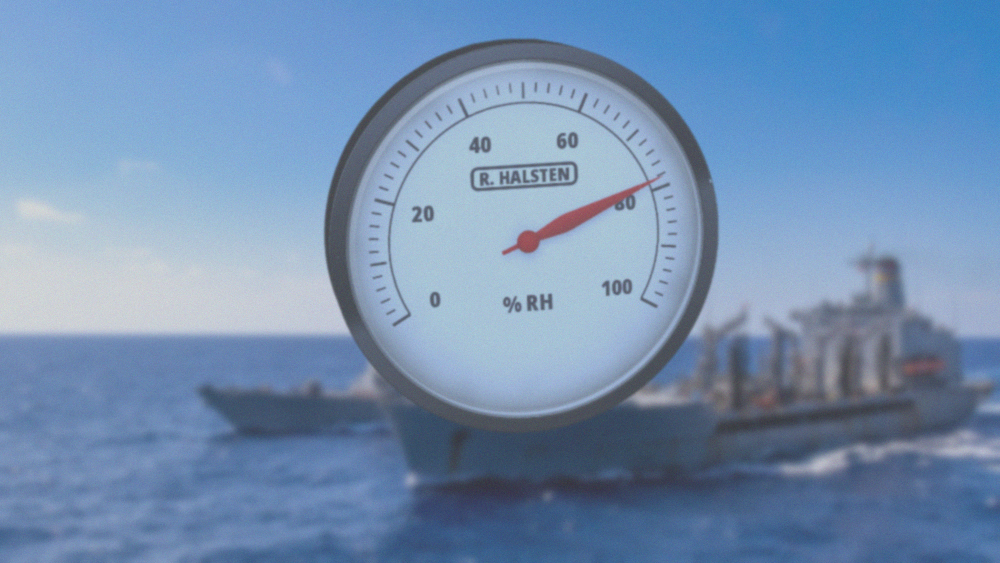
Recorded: {"value": 78, "unit": "%"}
